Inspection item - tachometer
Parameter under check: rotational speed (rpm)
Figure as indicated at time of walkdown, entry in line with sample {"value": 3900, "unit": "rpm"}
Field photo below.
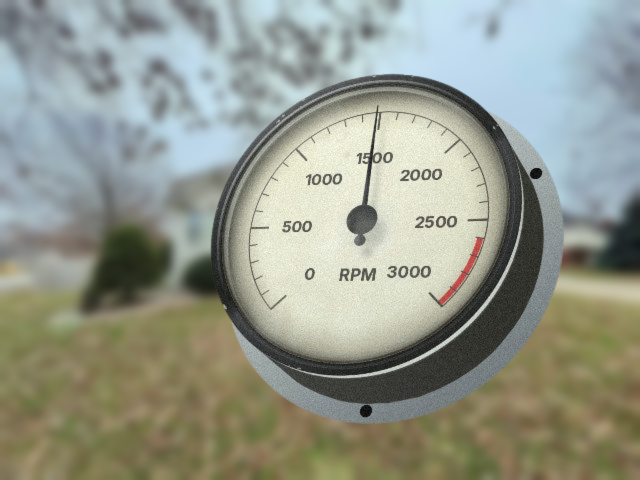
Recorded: {"value": 1500, "unit": "rpm"}
